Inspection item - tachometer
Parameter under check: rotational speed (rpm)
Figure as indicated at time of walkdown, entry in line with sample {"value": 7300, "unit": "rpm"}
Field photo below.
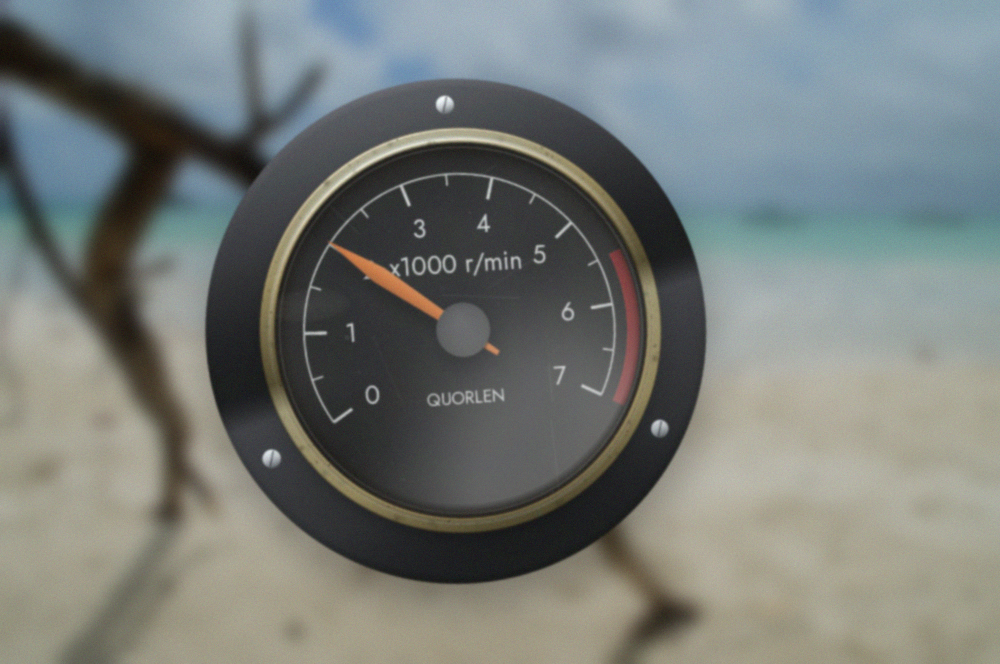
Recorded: {"value": 2000, "unit": "rpm"}
